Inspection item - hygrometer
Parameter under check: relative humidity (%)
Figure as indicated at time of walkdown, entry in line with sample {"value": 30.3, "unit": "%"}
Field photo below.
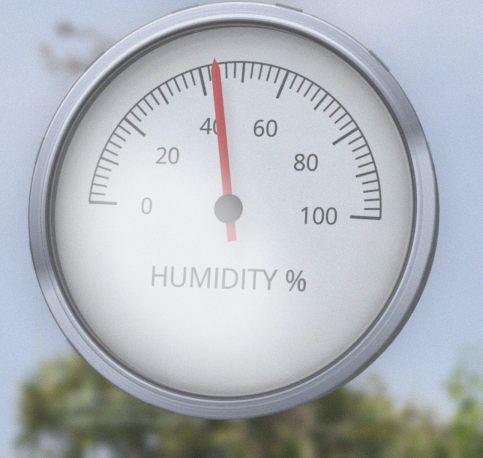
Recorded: {"value": 44, "unit": "%"}
